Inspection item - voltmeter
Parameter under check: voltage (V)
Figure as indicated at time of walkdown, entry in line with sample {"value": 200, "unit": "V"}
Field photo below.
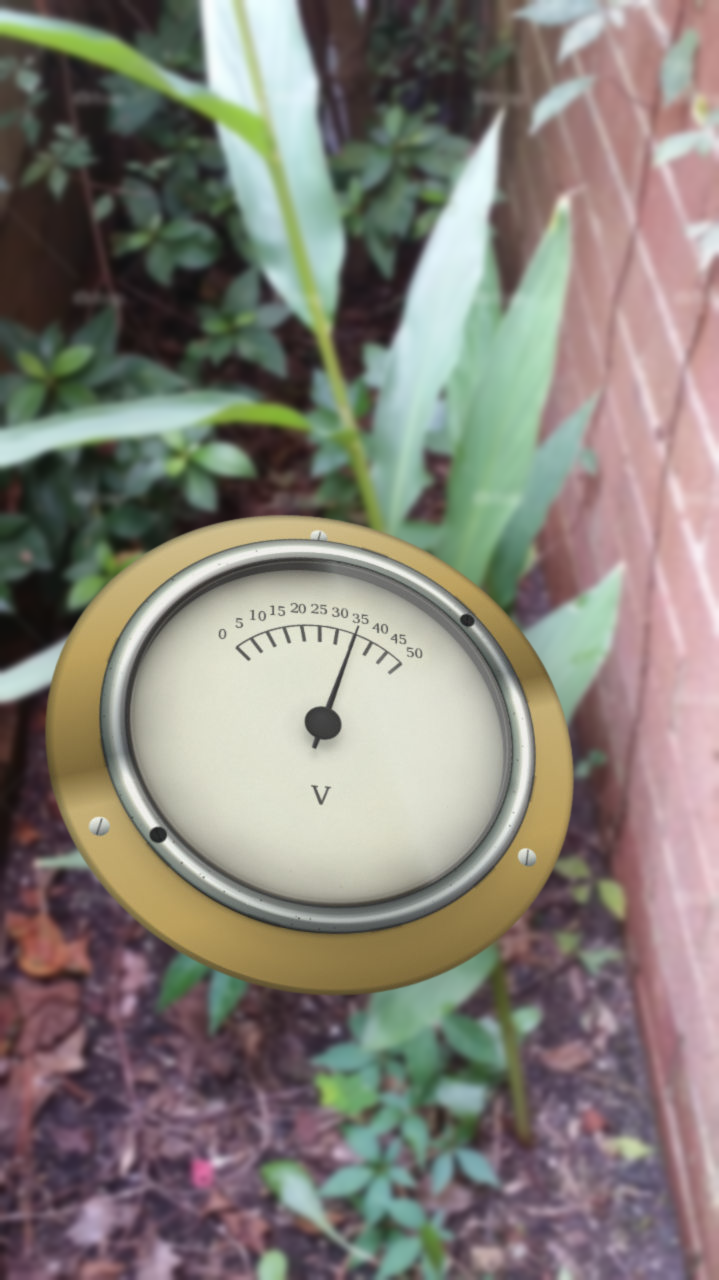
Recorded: {"value": 35, "unit": "V"}
